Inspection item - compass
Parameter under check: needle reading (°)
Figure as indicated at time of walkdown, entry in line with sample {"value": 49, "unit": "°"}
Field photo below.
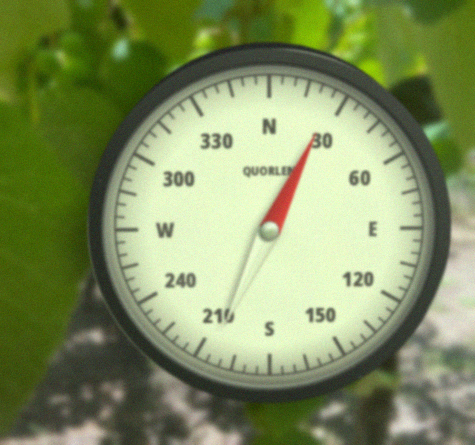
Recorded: {"value": 25, "unit": "°"}
